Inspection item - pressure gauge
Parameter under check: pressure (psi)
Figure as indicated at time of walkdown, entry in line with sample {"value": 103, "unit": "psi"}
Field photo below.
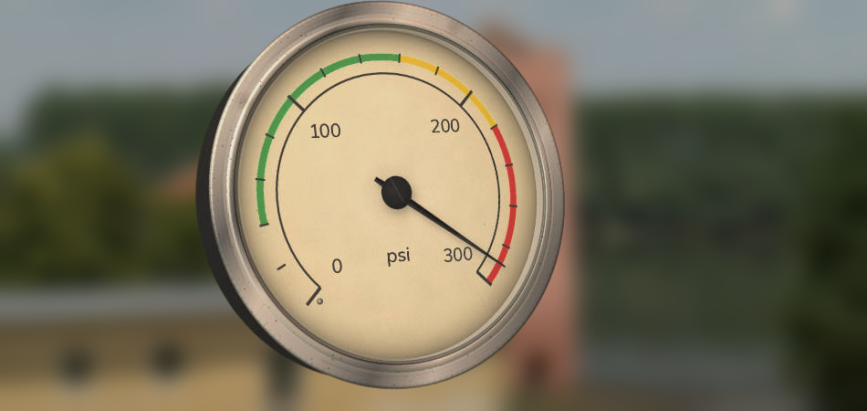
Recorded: {"value": 290, "unit": "psi"}
